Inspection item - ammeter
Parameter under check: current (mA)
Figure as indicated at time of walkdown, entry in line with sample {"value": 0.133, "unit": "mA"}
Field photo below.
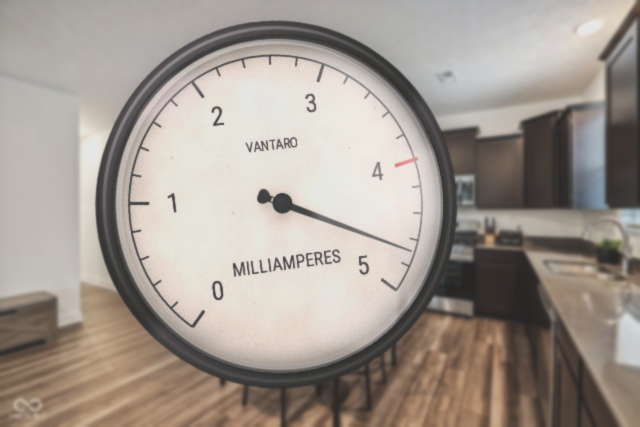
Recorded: {"value": 4.7, "unit": "mA"}
